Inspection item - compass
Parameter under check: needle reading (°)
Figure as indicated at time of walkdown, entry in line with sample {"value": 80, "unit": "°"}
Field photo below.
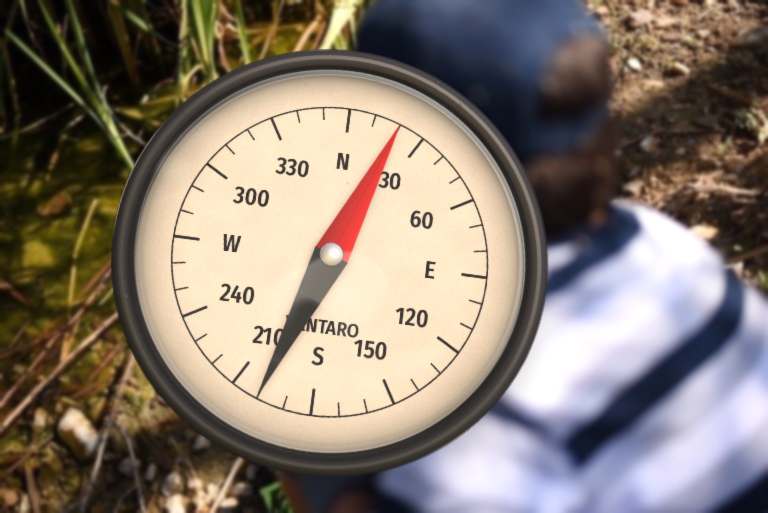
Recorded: {"value": 20, "unit": "°"}
